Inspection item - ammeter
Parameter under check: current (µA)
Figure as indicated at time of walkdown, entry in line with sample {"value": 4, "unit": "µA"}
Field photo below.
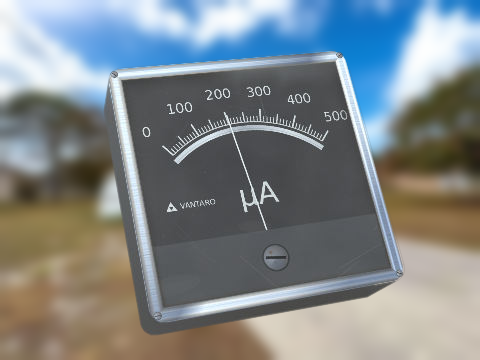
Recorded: {"value": 200, "unit": "µA"}
